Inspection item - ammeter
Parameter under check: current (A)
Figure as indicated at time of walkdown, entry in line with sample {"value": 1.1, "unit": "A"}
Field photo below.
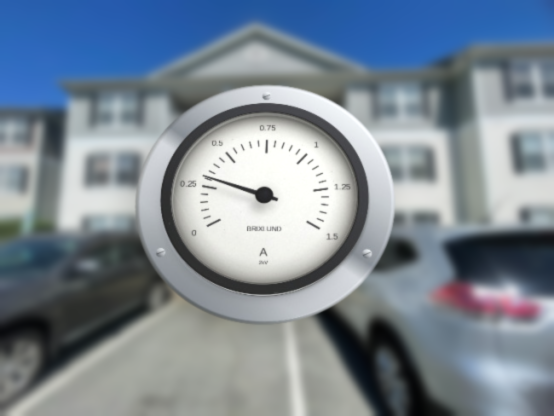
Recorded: {"value": 0.3, "unit": "A"}
